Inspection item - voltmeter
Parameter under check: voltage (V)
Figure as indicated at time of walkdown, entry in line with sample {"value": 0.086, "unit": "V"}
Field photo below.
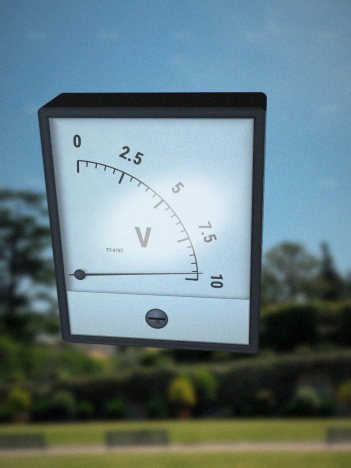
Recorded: {"value": 9.5, "unit": "V"}
